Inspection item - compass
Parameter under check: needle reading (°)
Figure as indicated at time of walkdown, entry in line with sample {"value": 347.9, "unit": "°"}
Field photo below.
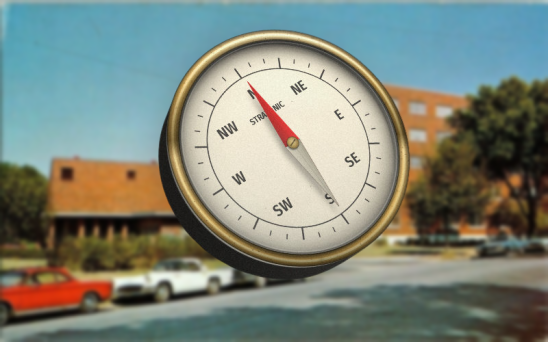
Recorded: {"value": 0, "unit": "°"}
